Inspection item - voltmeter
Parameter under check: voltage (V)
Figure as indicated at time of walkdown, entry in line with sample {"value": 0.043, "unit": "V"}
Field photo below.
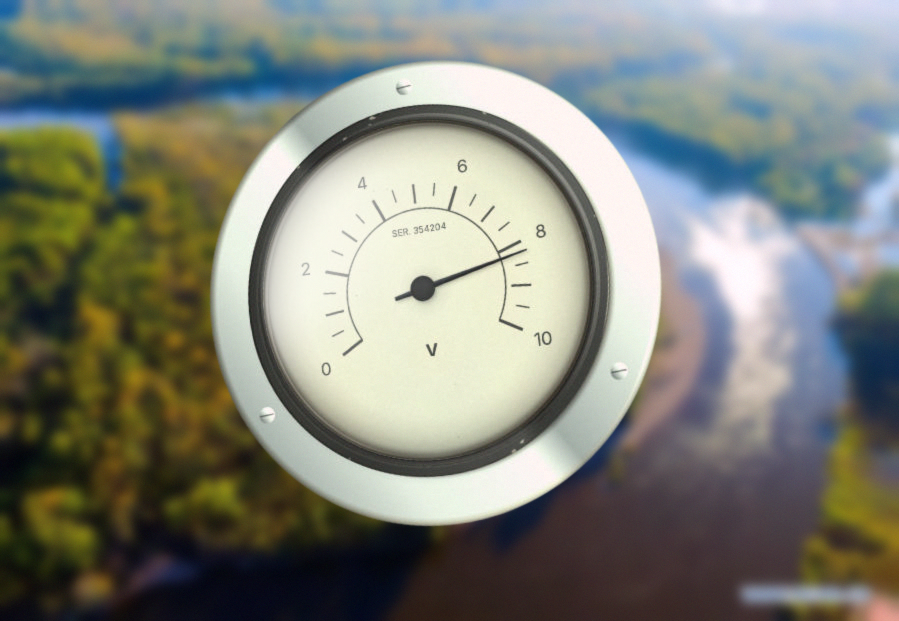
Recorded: {"value": 8.25, "unit": "V"}
